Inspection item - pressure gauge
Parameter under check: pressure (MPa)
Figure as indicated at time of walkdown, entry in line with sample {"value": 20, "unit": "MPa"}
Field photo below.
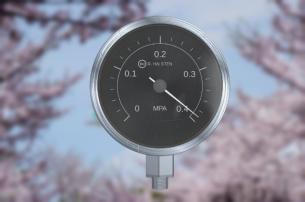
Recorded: {"value": 0.39, "unit": "MPa"}
